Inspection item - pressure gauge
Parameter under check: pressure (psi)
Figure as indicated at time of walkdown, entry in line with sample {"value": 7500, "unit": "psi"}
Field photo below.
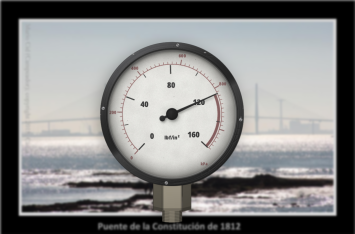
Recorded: {"value": 120, "unit": "psi"}
